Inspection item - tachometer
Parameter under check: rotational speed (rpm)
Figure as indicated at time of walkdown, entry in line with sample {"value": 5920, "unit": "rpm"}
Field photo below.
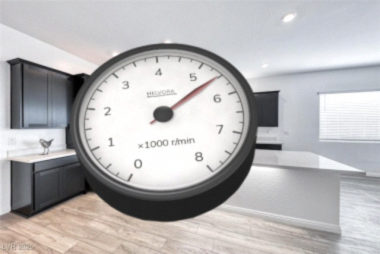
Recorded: {"value": 5500, "unit": "rpm"}
